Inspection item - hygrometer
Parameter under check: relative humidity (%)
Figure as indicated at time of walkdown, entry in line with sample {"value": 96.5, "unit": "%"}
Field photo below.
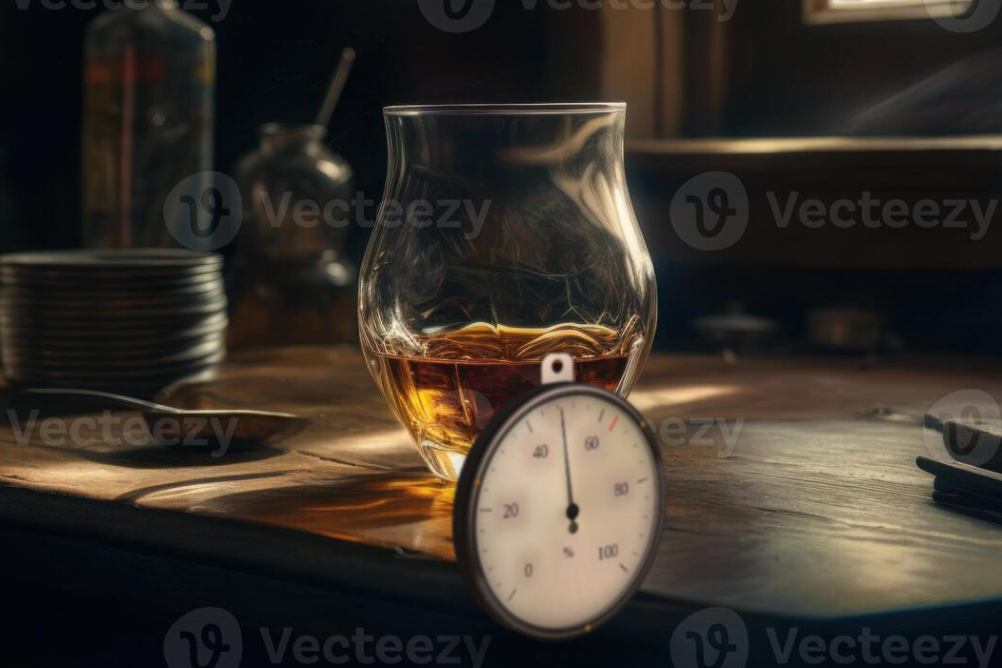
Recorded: {"value": 48, "unit": "%"}
